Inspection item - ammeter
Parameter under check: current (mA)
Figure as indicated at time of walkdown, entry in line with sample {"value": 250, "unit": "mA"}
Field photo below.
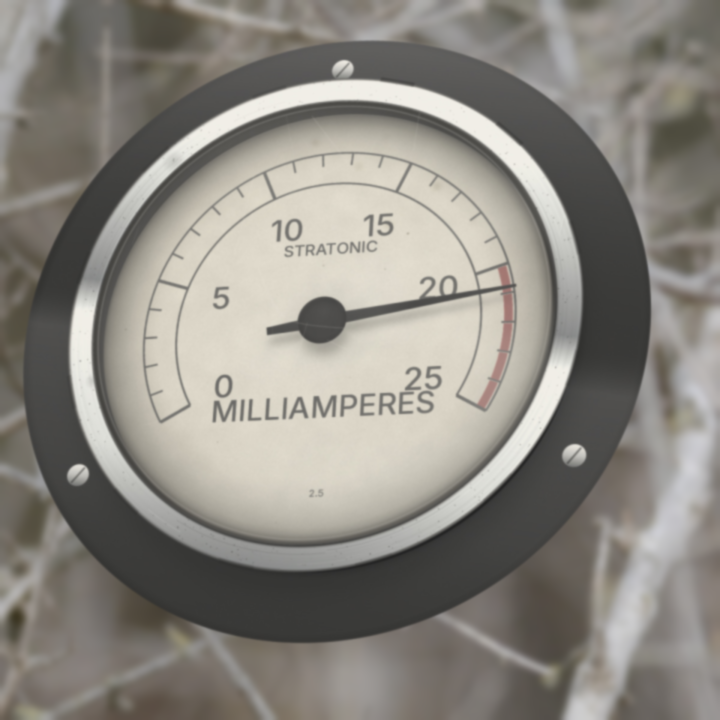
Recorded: {"value": 21, "unit": "mA"}
